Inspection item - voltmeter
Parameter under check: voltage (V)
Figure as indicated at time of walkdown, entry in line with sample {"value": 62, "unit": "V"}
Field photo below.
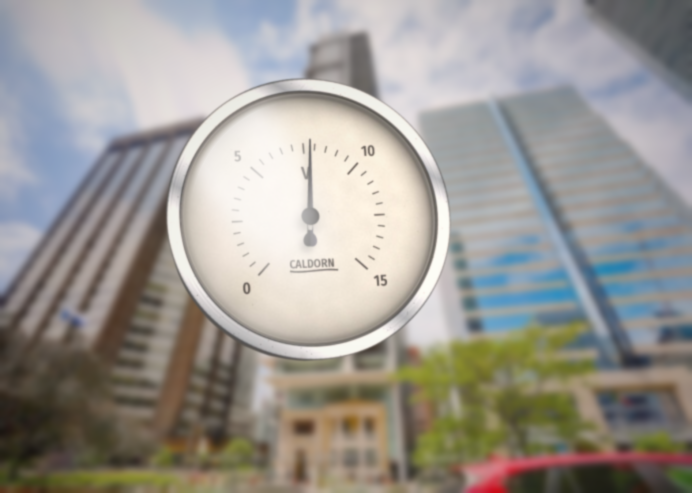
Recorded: {"value": 7.75, "unit": "V"}
